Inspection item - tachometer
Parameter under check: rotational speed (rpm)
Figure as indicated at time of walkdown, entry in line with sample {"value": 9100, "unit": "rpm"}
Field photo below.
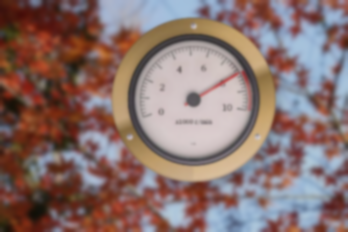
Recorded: {"value": 8000, "unit": "rpm"}
